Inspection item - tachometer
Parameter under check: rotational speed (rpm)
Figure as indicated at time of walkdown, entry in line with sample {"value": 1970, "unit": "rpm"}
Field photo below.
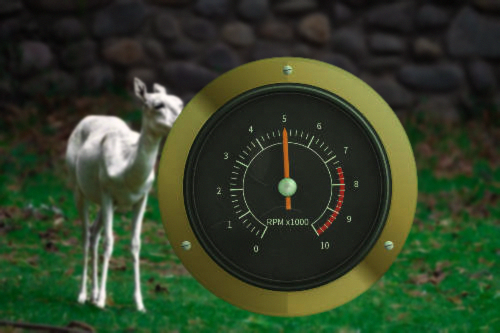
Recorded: {"value": 5000, "unit": "rpm"}
